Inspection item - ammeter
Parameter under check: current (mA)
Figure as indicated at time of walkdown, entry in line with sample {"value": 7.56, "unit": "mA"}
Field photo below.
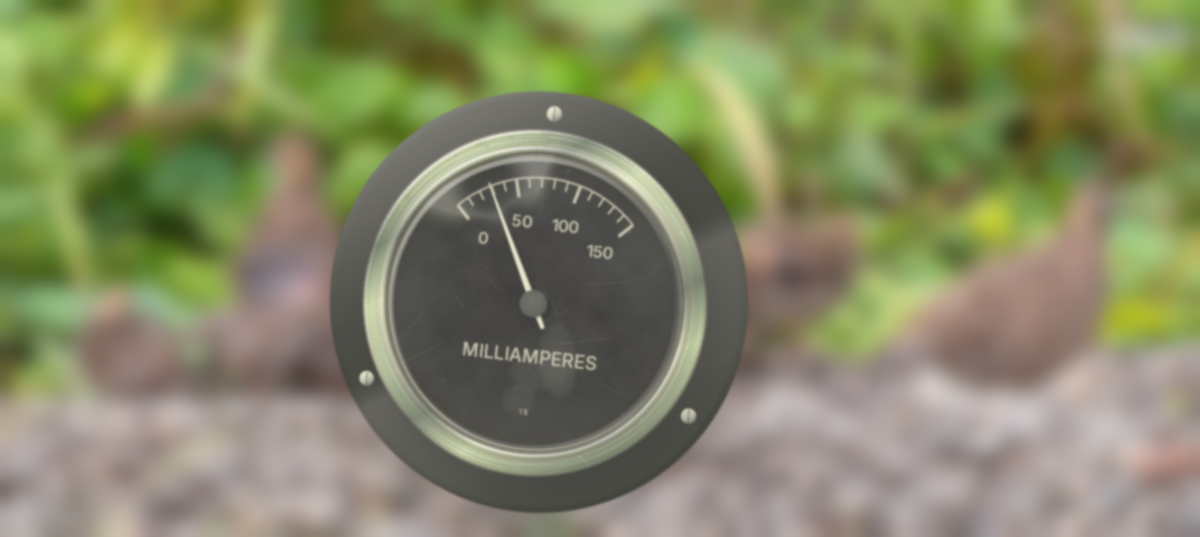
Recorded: {"value": 30, "unit": "mA"}
